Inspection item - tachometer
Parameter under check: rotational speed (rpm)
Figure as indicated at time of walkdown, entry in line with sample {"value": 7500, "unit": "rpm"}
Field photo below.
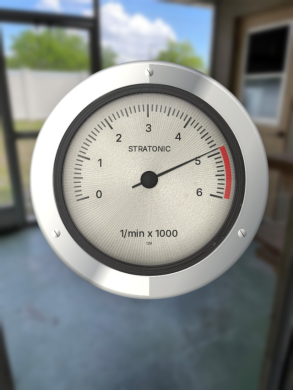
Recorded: {"value": 4900, "unit": "rpm"}
